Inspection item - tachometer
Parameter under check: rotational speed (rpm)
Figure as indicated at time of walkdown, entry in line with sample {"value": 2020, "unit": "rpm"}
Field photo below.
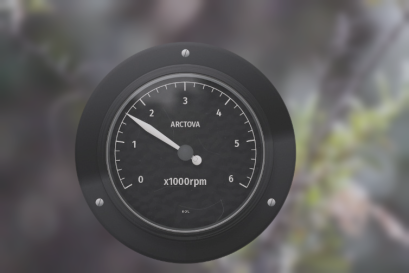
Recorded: {"value": 1600, "unit": "rpm"}
